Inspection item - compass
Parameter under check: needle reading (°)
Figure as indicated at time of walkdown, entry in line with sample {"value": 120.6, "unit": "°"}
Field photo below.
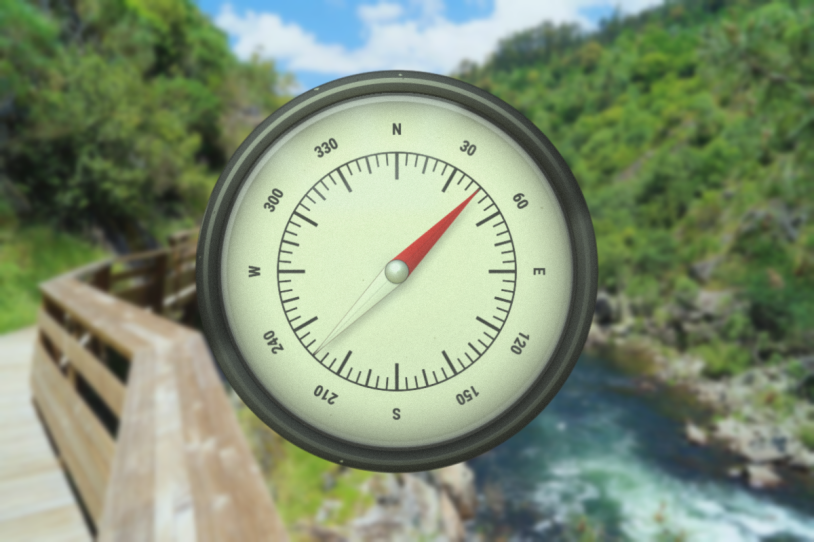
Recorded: {"value": 45, "unit": "°"}
